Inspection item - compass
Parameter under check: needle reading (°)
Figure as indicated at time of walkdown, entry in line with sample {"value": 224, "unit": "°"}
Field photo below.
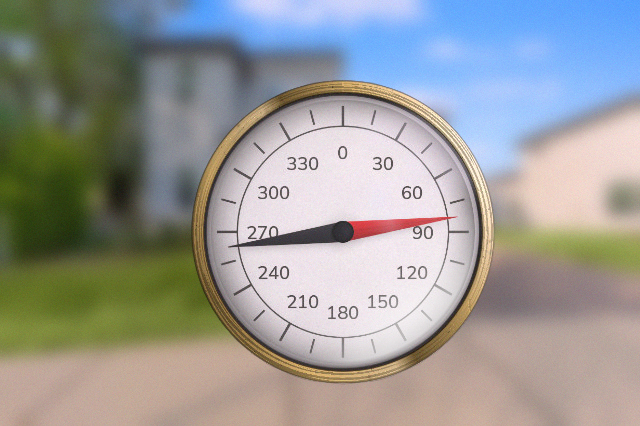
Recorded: {"value": 82.5, "unit": "°"}
